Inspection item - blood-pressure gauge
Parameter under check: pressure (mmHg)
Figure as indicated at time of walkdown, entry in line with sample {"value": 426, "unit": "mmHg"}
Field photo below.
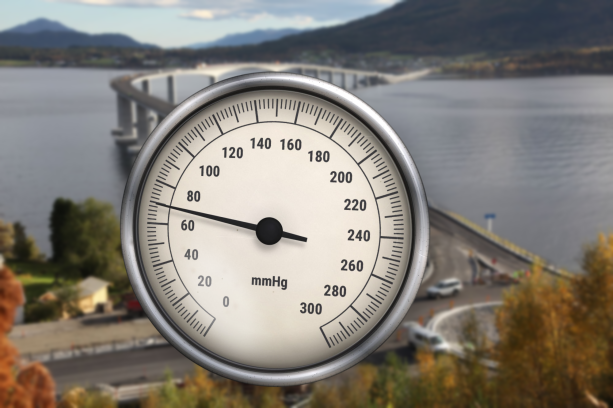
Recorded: {"value": 70, "unit": "mmHg"}
